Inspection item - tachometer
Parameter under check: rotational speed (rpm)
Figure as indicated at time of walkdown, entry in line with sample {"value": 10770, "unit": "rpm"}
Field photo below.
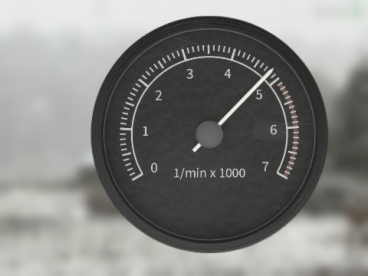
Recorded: {"value": 4800, "unit": "rpm"}
